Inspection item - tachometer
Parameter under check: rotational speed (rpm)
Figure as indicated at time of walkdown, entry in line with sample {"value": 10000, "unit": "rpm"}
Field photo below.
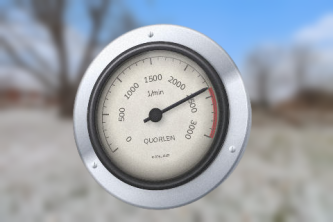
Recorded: {"value": 2400, "unit": "rpm"}
